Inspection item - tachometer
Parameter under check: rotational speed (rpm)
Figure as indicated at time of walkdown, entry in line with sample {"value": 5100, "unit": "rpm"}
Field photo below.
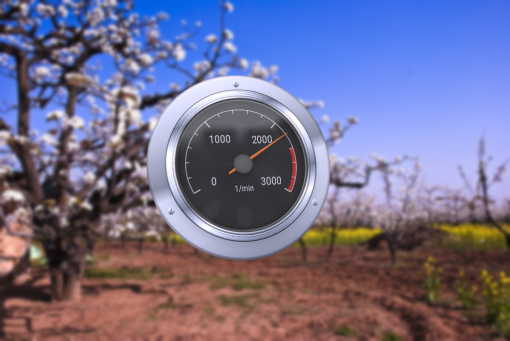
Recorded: {"value": 2200, "unit": "rpm"}
